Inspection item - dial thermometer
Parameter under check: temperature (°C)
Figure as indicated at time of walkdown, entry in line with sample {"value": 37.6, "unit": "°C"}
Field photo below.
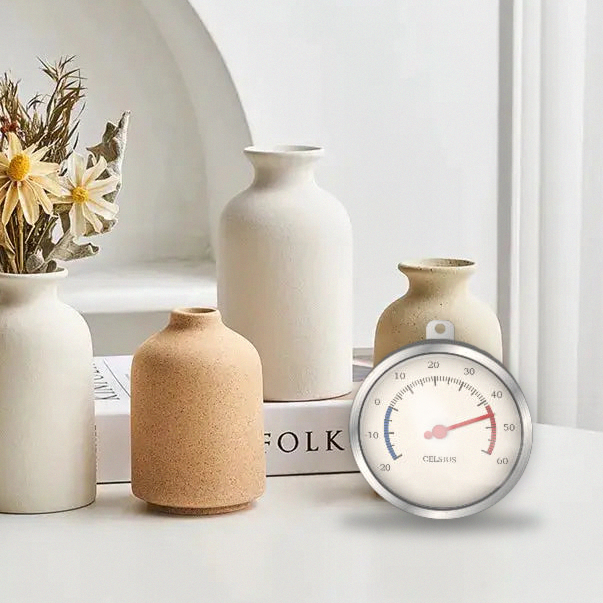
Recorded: {"value": 45, "unit": "°C"}
